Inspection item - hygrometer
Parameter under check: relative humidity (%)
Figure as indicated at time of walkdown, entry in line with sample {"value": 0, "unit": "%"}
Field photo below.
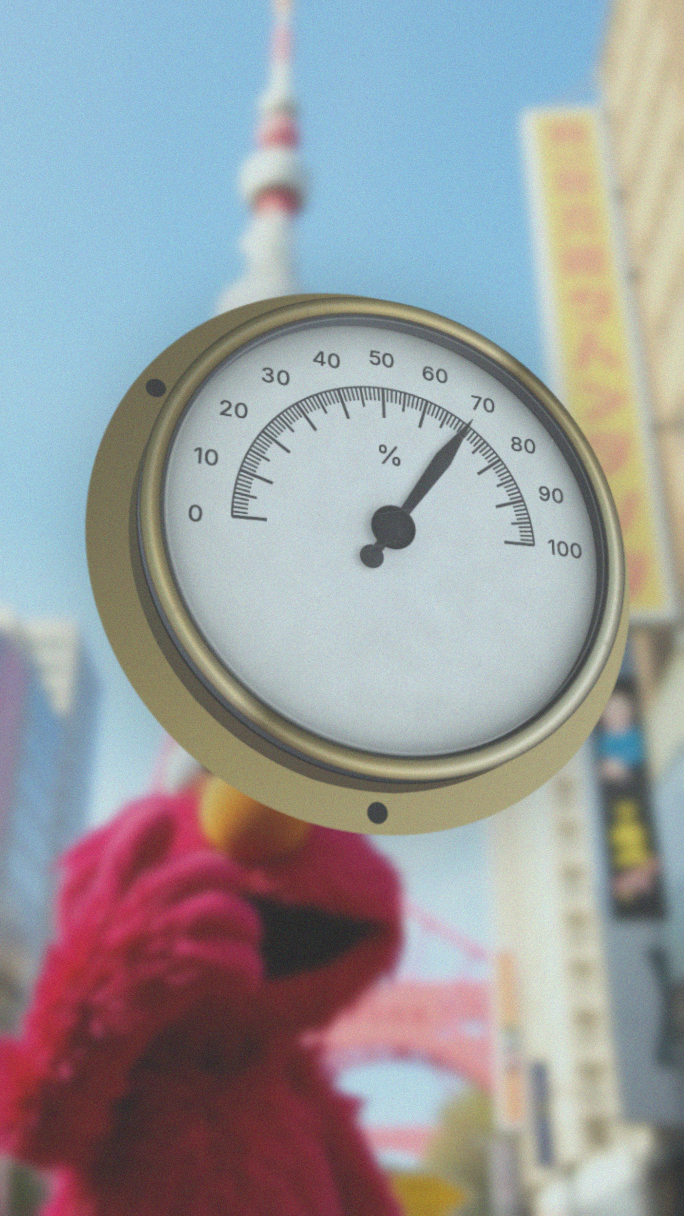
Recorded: {"value": 70, "unit": "%"}
